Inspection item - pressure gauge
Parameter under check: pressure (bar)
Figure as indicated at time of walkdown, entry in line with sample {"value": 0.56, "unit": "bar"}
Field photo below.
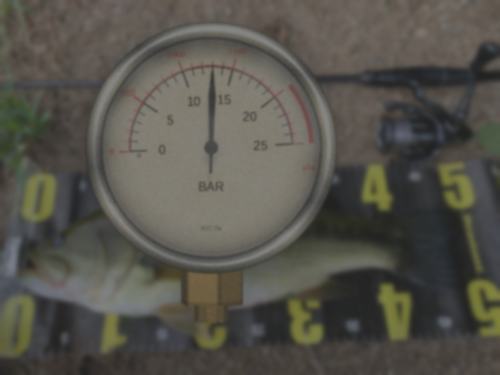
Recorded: {"value": 13, "unit": "bar"}
